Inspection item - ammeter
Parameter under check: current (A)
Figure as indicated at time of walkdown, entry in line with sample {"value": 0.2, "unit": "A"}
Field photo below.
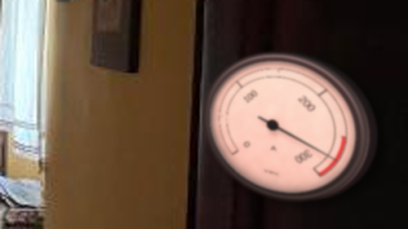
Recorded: {"value": 275, "unit": "A"}
